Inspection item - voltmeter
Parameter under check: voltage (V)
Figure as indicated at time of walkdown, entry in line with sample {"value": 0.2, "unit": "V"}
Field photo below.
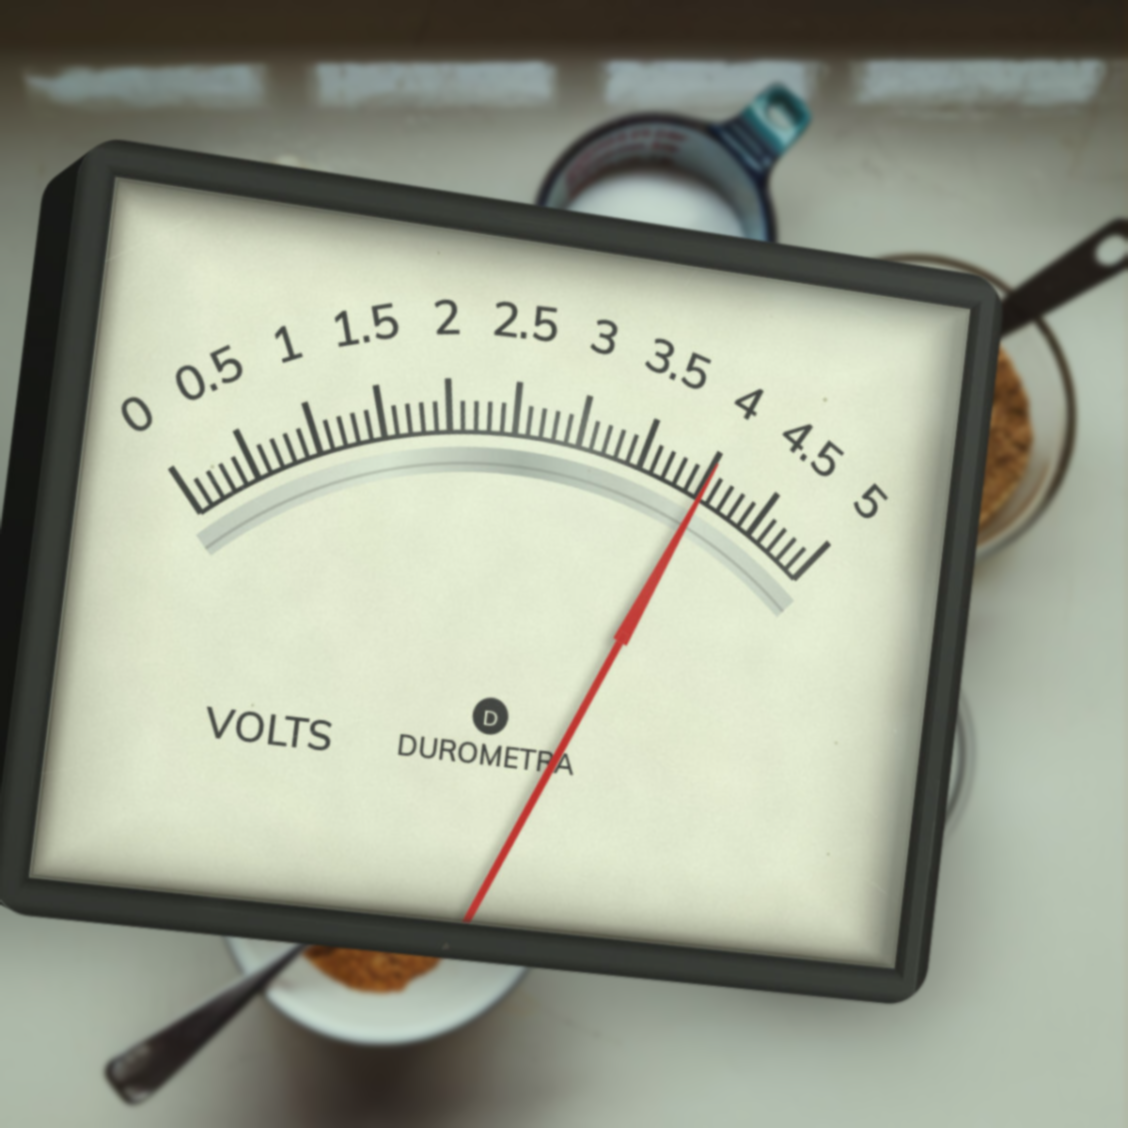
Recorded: {"value": 4, "unit": "V"}
